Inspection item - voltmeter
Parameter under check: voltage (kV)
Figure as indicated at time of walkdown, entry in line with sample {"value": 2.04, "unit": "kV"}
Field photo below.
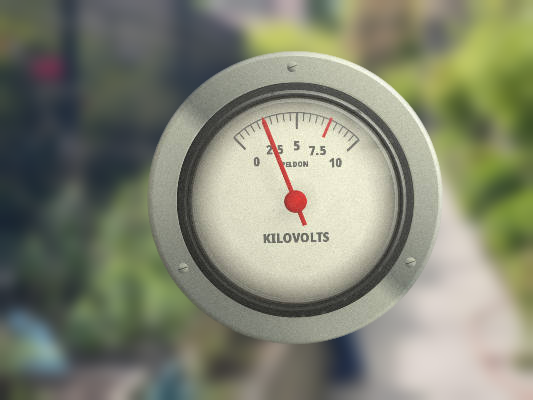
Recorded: {"value": 2.5, "unit": "kV"}
